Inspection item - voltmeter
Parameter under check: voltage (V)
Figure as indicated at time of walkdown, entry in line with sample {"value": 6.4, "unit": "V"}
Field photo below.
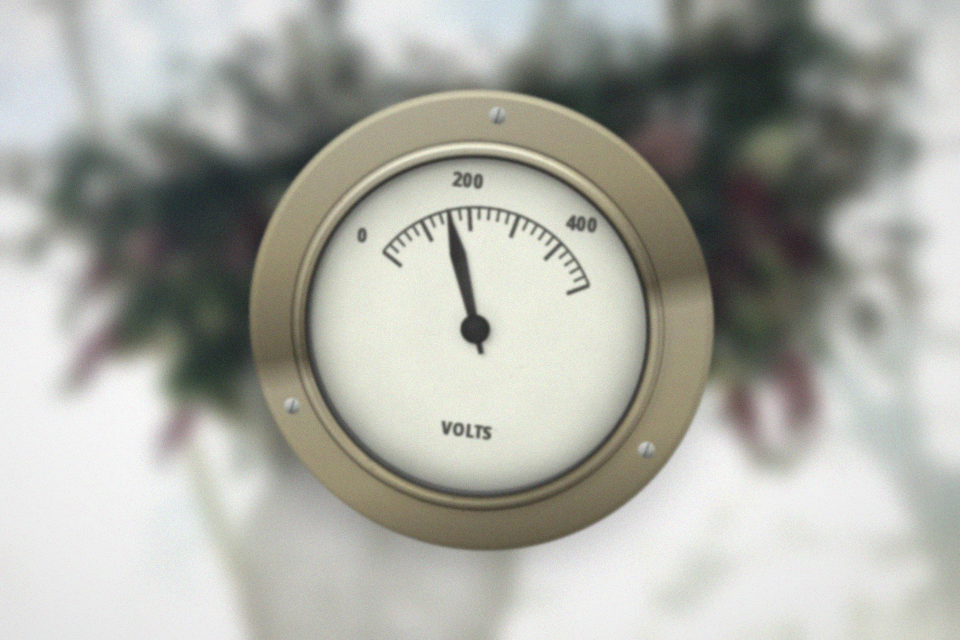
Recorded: {"value": 160, "unit": "V"}
